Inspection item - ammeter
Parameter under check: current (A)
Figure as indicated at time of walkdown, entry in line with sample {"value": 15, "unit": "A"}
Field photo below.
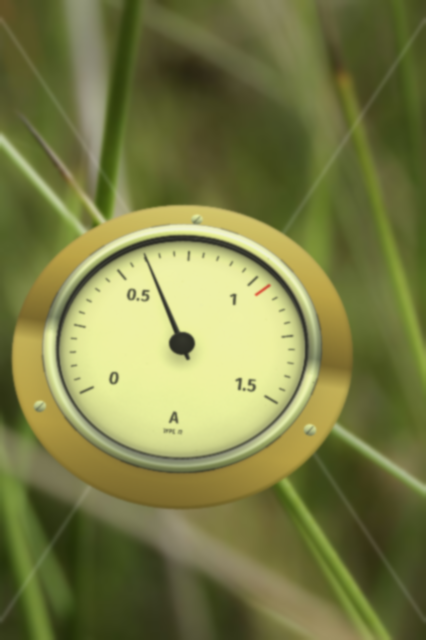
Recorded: {"value": 0.6, "unit": "A"}
